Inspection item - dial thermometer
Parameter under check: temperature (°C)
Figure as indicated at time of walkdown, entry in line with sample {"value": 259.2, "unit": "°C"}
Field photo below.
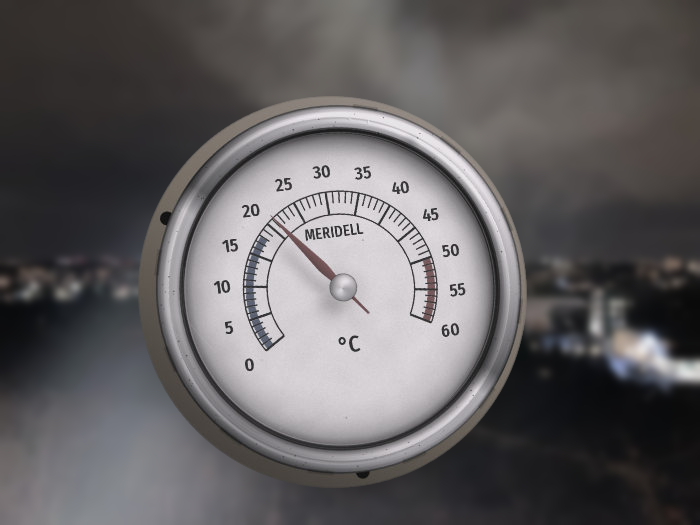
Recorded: {"value": 21, "unit": "°C"}
